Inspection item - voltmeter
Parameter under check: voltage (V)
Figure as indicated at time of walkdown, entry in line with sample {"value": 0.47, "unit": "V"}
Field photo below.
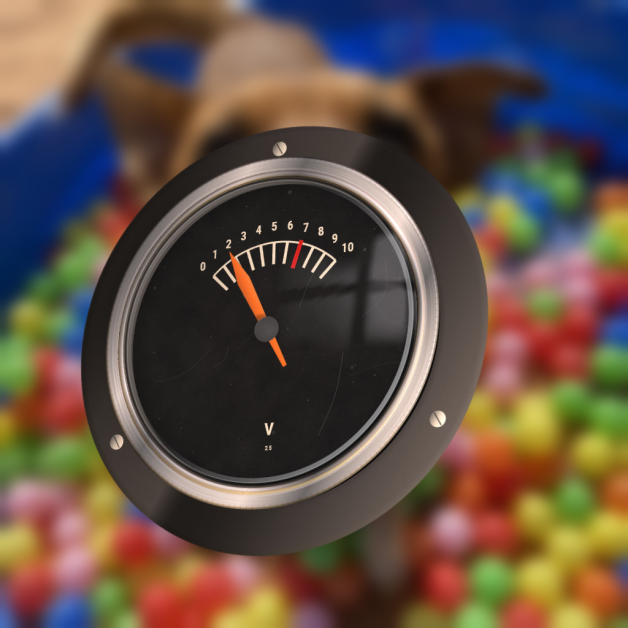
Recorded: {"value": 2, "unit": "V"}
